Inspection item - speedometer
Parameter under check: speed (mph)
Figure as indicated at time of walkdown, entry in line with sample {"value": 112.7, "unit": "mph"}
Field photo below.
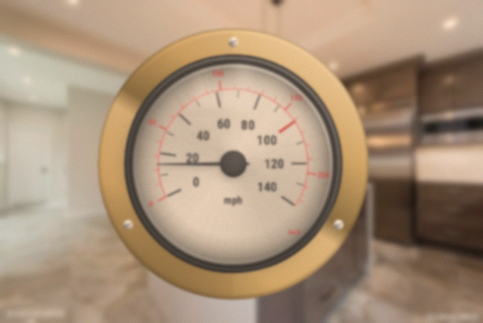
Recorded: {"value": 15, "unit": "mph"}
